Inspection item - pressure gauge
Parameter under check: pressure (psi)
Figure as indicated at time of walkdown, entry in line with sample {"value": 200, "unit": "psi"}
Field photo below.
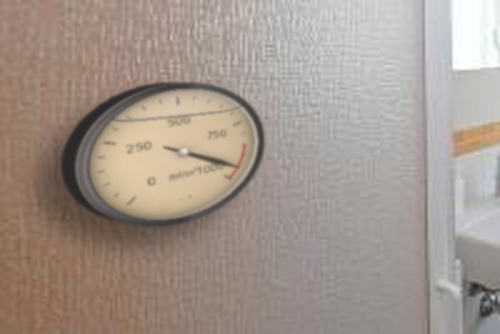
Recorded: {"value": 950, "unit": "psi"}
